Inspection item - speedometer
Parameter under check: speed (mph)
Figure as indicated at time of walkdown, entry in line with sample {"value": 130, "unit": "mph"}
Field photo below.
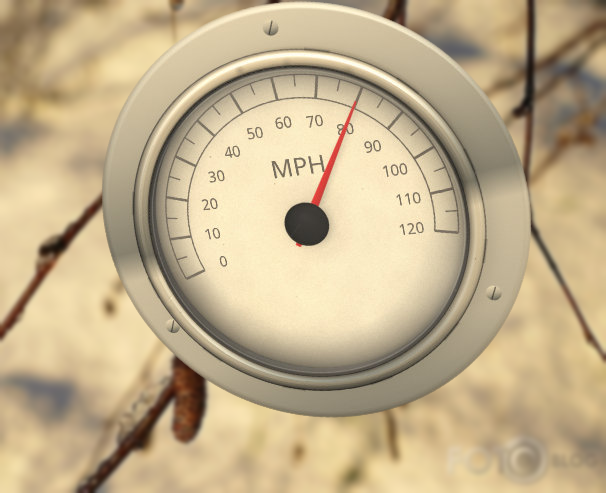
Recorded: {"value": 80, "unit": "mph"}
